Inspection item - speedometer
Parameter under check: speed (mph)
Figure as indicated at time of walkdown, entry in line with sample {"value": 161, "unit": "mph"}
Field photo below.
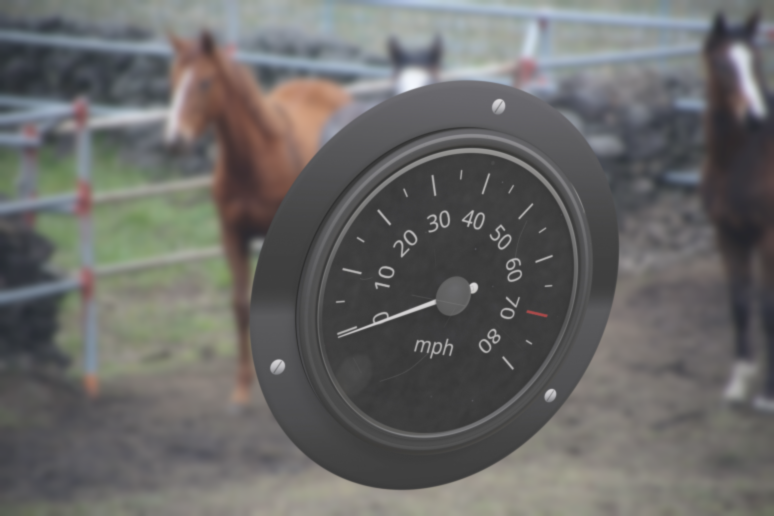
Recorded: {"value": 0, "unit": "mph"}
